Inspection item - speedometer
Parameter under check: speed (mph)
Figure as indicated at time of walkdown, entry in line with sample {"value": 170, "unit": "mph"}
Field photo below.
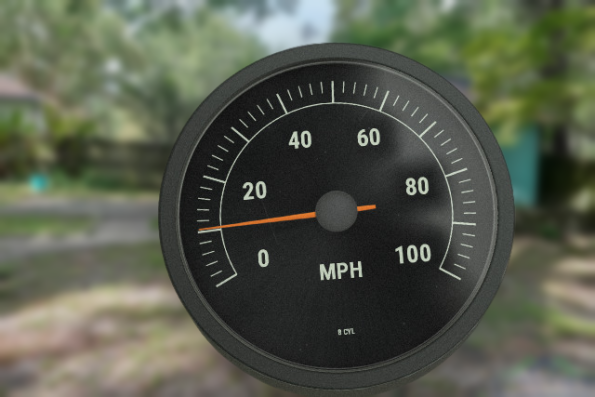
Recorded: {"value": 10, "unit": "mph"}
